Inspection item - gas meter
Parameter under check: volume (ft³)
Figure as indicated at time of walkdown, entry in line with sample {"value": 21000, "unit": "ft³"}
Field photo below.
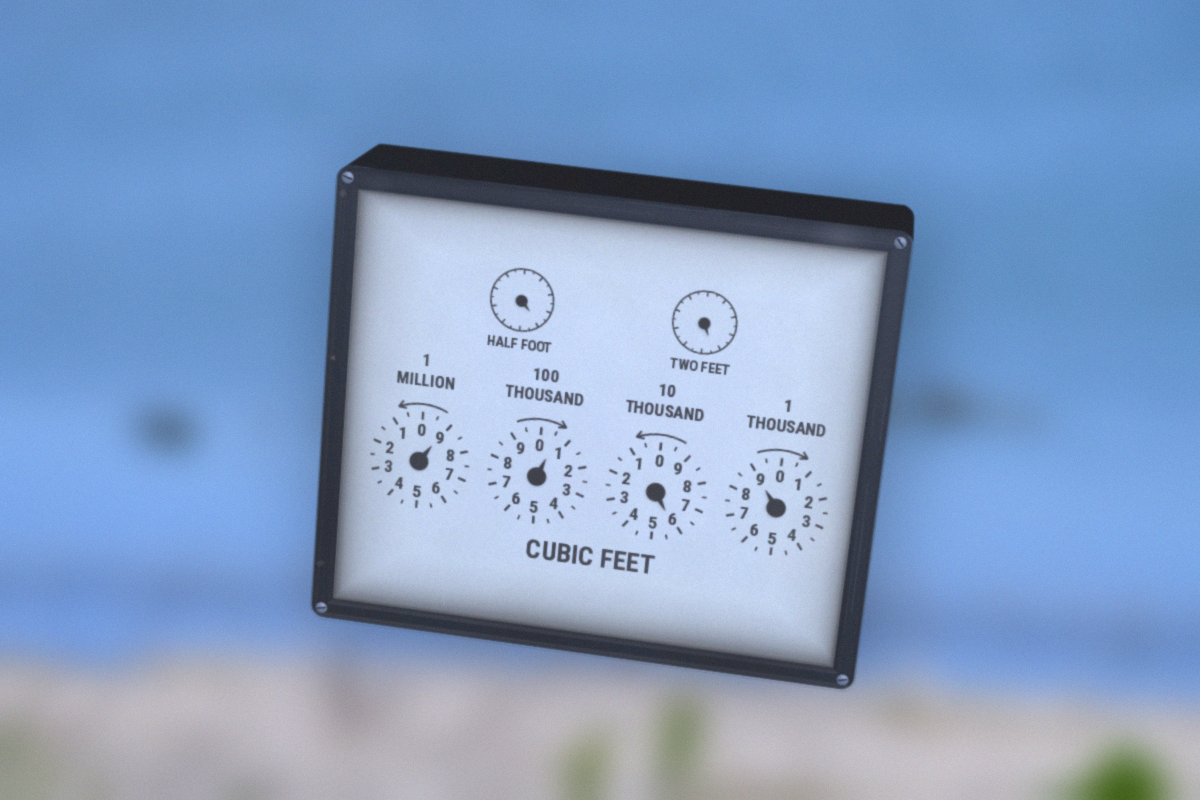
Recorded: {"value": 905900, "unit": "ft³"}
